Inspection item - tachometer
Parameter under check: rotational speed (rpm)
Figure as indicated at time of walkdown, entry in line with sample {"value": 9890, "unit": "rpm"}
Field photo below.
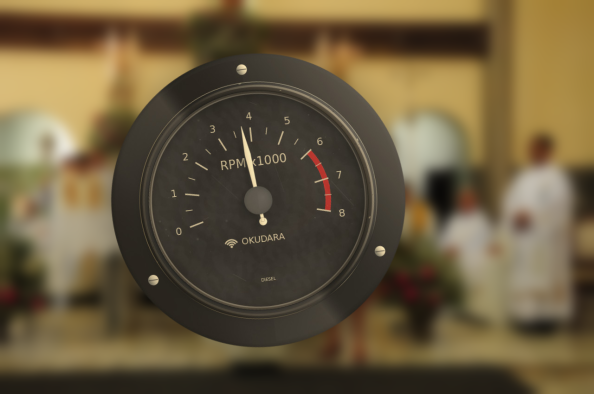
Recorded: {"value": 3750, "unit": "rpm"}
